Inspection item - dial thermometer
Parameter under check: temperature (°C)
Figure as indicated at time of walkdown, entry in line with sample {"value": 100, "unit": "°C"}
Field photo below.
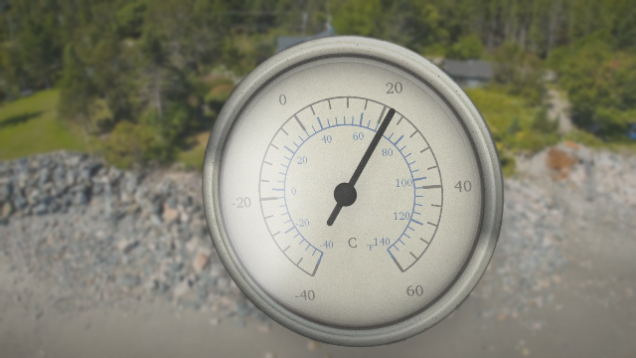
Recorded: {"value": 22, "unit": "°C"}
